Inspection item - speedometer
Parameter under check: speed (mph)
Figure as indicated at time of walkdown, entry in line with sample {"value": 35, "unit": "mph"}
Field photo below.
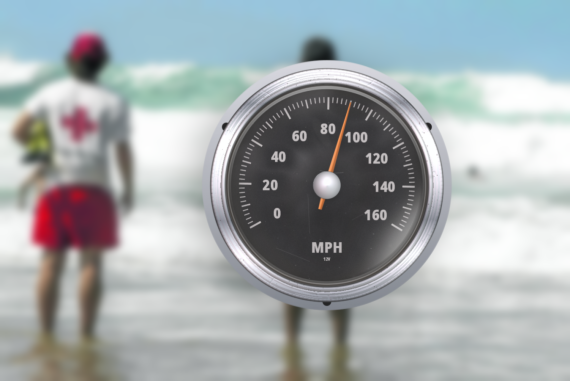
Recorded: {"value": 90, "unit": "mph"}
